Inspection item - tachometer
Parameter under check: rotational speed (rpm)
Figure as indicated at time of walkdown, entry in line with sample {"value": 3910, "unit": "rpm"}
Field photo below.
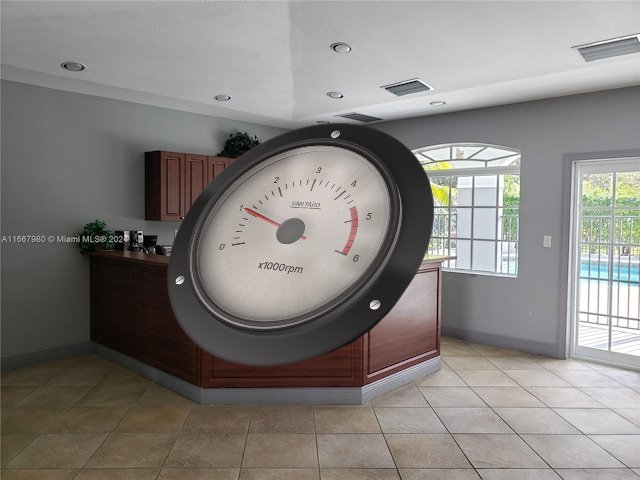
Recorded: {"value": 1000, "unit": "rpm"}
